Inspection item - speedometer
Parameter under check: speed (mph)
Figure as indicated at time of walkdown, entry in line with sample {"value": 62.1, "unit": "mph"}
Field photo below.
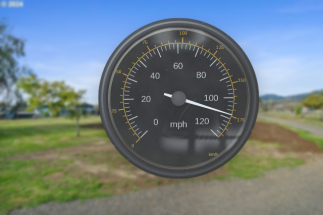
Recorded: {"value": 108, "unit": "mph"}
